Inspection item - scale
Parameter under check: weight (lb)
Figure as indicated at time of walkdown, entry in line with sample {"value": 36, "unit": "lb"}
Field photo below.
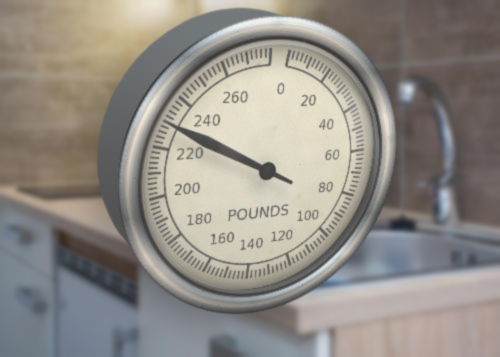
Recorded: {"value": 230, "unit": "lb"}
